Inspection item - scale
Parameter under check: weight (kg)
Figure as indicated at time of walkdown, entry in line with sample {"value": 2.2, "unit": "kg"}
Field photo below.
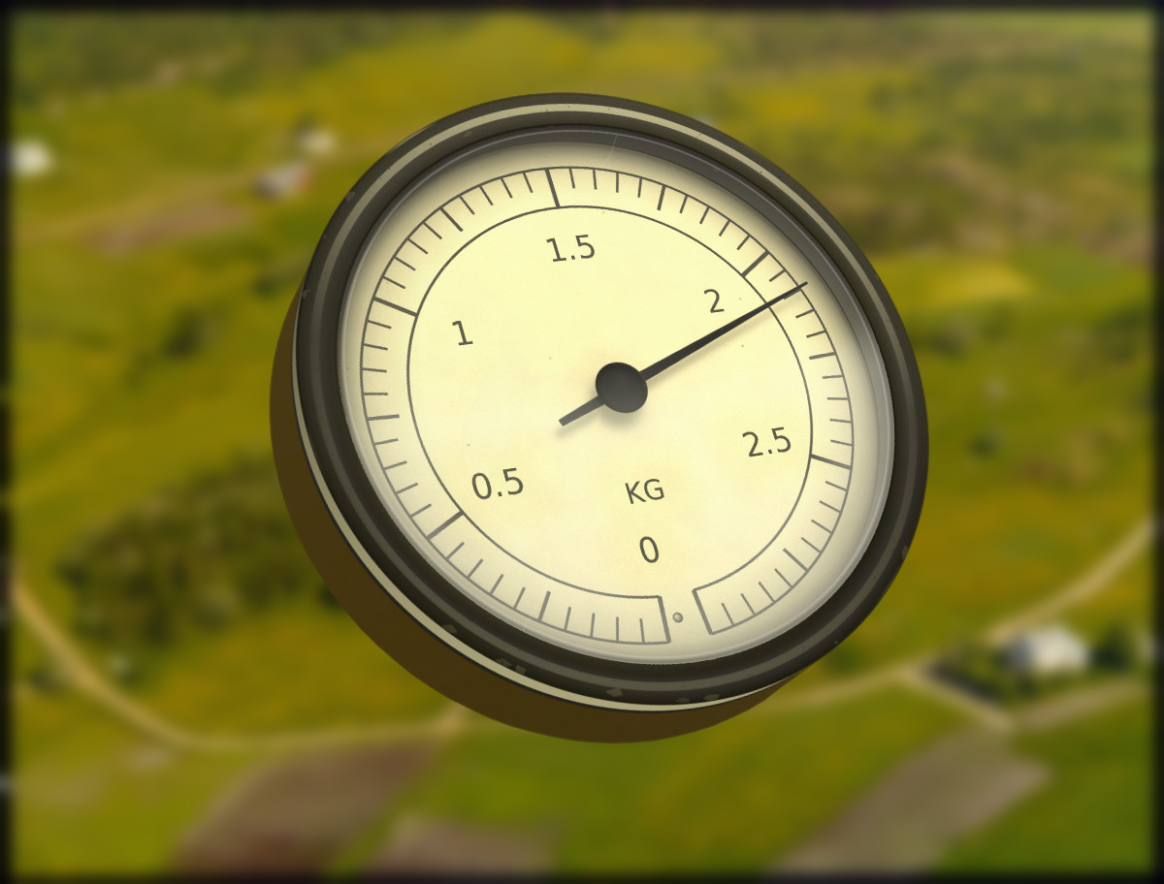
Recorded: {"value": 2.1, "unit": "kg"}
